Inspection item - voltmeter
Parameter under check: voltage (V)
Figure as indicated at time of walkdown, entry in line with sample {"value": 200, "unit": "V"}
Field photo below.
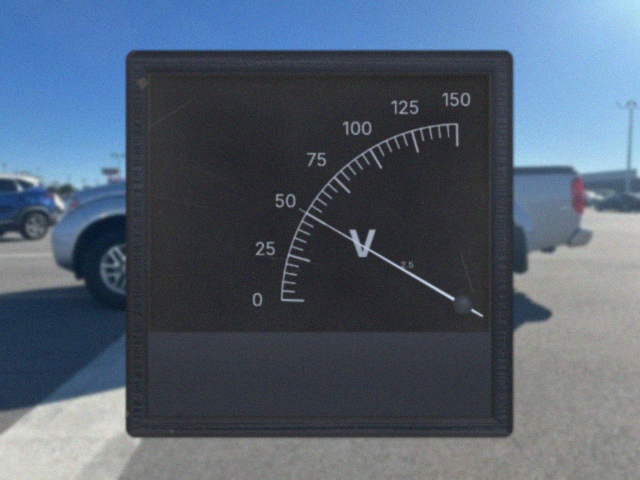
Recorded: {"value": 50, "unit": "V"}
